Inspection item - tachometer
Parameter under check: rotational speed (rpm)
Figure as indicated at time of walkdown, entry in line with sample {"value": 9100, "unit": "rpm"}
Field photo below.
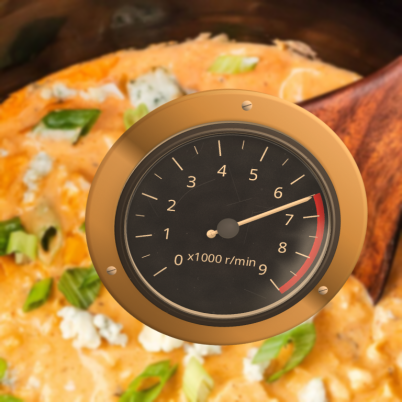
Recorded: {"value": 6500, "unit": "rpm"}
